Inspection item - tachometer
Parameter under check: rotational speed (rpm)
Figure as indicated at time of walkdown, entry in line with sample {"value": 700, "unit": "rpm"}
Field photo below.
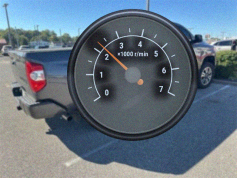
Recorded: {"value": 2250, "unit": "rpm"}
